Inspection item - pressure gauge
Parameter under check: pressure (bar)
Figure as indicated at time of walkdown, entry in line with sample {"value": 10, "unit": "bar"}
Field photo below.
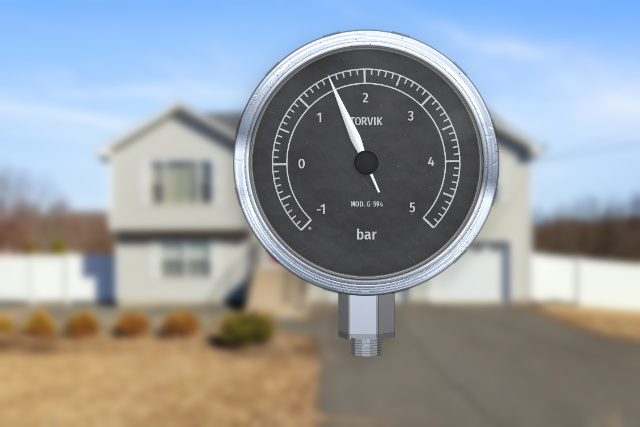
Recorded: {"value": 1.5, "unit": "bar"}
